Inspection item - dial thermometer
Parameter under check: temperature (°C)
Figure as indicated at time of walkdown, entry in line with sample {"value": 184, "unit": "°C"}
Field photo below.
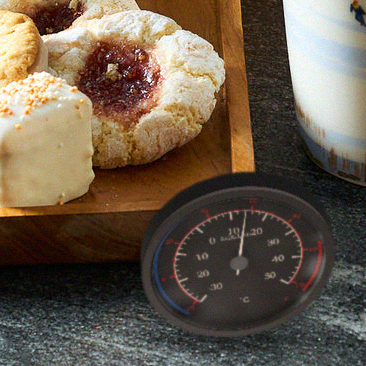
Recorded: {"value": 14, "unit": "°C"}
